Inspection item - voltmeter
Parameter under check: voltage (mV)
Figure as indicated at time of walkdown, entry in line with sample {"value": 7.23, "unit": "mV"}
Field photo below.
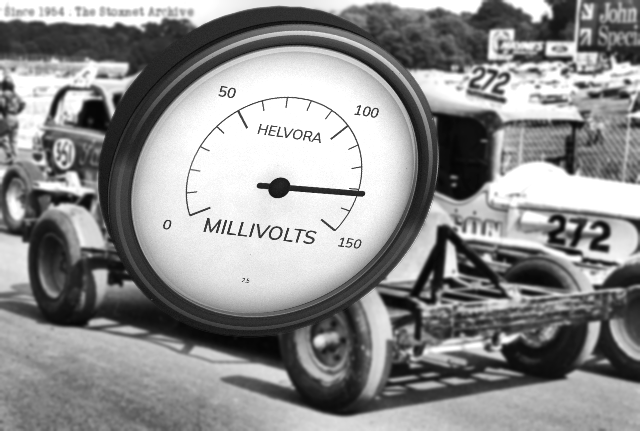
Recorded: {"value": 130, "unit": "mV"}
